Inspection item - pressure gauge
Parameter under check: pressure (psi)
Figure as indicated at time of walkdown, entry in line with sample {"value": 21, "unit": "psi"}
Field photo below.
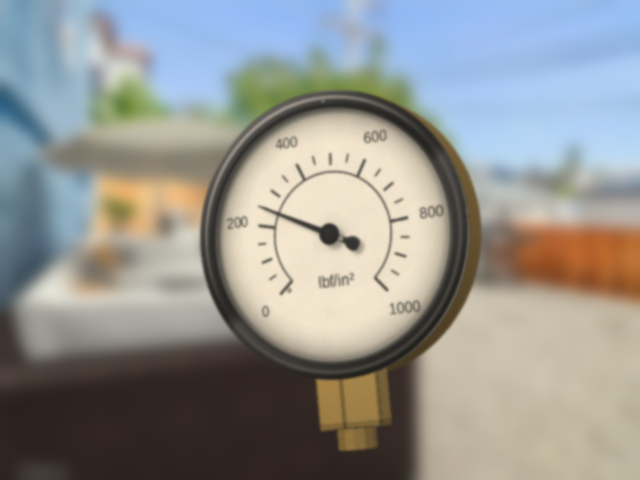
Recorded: {"value": 250, "unit": "psi"}
